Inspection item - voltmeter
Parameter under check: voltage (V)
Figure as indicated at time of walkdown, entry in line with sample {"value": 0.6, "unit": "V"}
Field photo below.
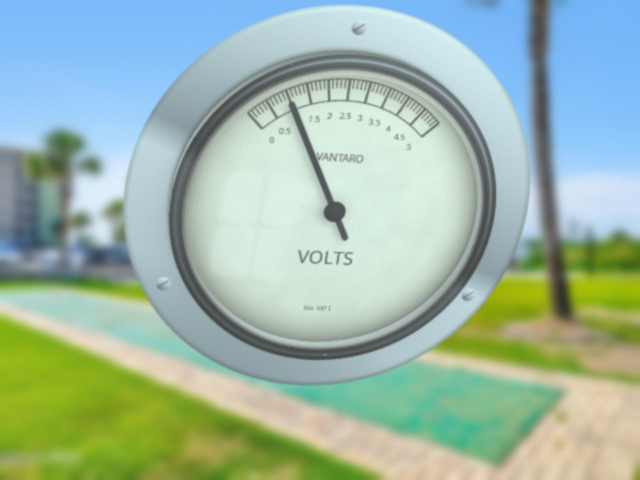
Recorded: {"value": 1, "unit": "V"}
